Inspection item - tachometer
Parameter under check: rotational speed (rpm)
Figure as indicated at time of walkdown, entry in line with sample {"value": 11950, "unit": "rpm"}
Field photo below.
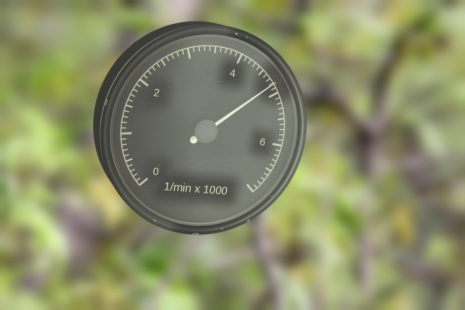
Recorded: {"value": 4800, "unit": "rpm"}
